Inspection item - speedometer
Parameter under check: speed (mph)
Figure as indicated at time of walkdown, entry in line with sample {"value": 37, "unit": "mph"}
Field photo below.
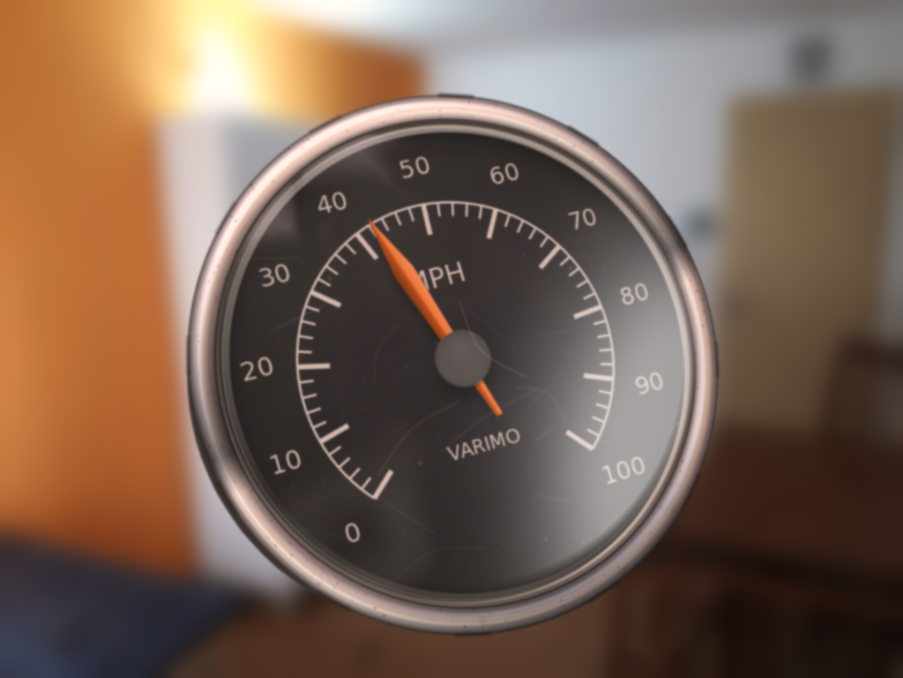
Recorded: {"value": 42, "unit": "mph"}
